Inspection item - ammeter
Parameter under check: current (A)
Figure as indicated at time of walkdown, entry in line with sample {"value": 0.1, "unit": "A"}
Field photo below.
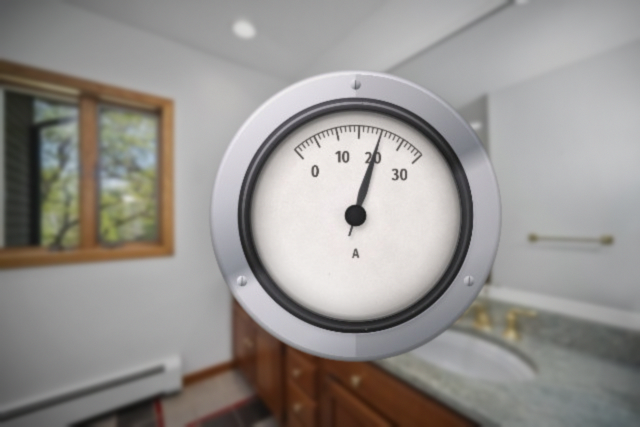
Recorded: {"value": 20, "unit": "A"}
